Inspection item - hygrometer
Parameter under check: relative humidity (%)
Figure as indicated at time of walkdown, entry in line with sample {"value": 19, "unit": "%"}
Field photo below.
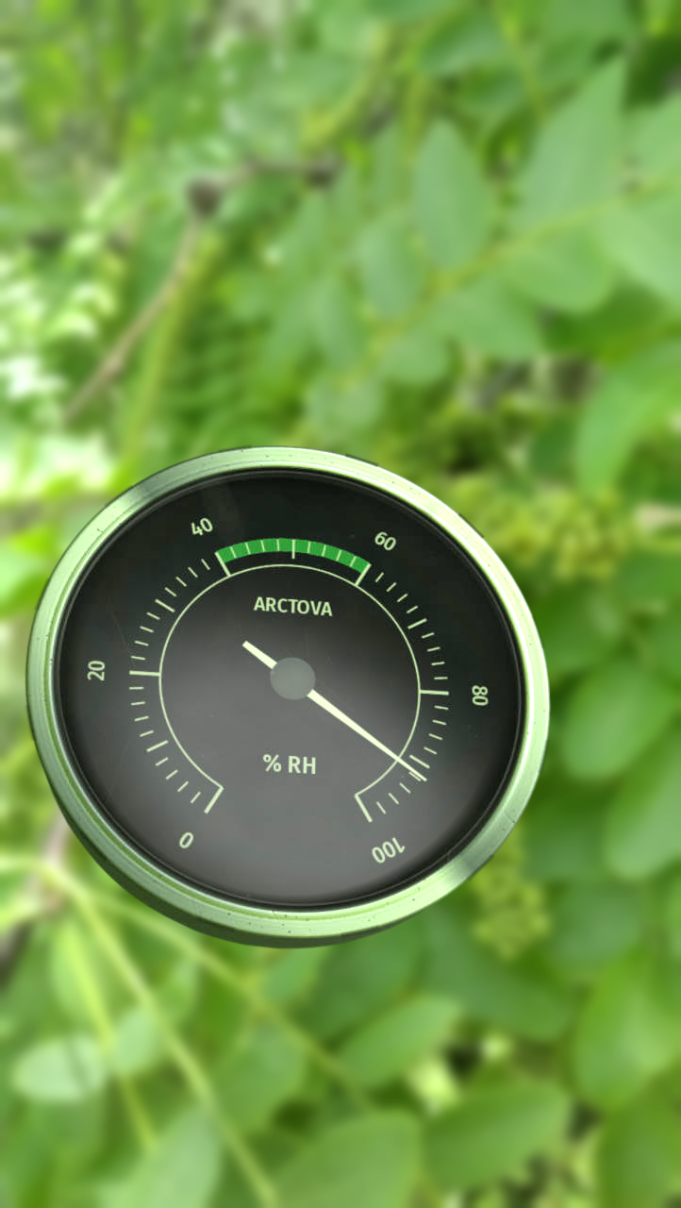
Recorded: {"value": 92, "unit": "%"}
